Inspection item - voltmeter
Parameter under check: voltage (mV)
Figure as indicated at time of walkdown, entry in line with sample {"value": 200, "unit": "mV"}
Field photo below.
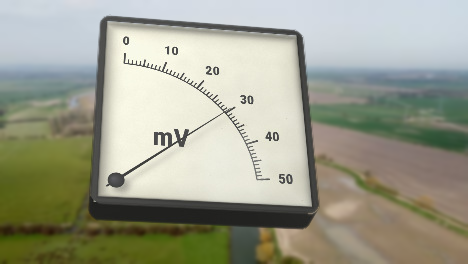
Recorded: {"value": 30, "unit": "mV"}
